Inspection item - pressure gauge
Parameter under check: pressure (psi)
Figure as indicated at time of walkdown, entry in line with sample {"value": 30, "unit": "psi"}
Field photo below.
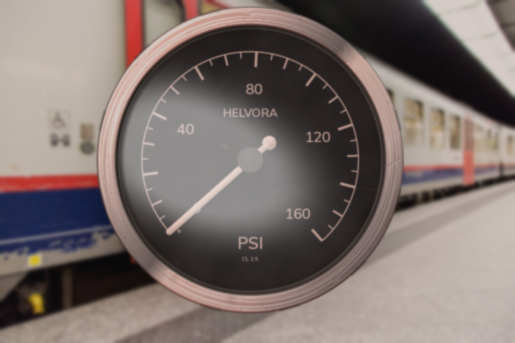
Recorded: {"value": 0, "unit": "psi"}
